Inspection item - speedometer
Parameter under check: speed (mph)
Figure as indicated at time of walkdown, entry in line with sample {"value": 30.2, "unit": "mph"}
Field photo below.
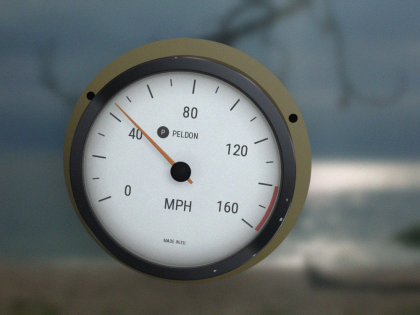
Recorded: {"value": 45, "unit": "mph"}
